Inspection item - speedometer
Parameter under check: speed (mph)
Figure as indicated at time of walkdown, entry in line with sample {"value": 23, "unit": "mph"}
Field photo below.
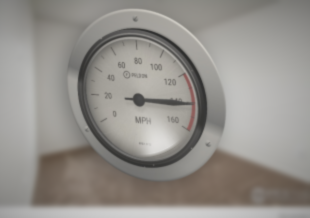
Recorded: {"value": 140, "unit": "mph"}
